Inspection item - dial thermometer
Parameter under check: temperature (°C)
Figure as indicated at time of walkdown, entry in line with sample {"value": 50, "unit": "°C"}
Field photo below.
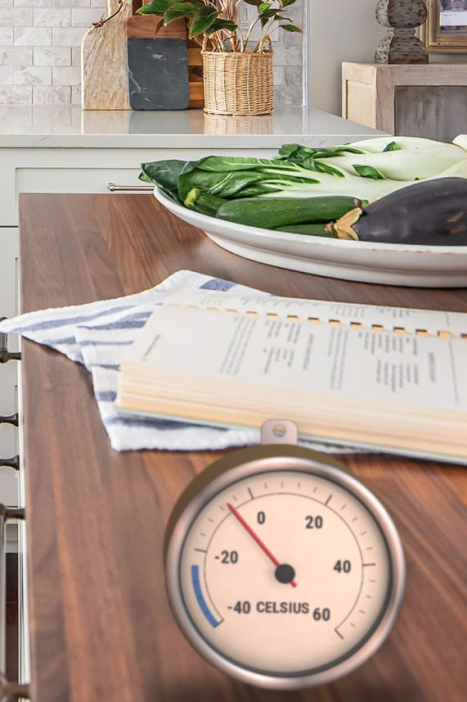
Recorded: {"value": -6, "unit": "°C"}
